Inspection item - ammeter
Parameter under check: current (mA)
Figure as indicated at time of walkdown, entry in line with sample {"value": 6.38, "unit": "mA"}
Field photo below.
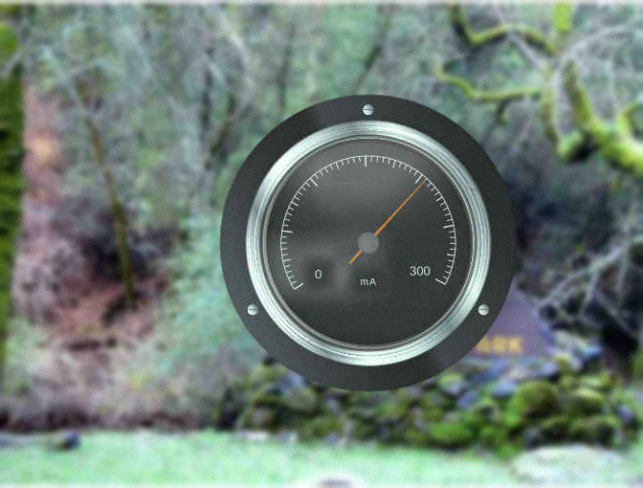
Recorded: {"value": 205, "unit": "mA"}
